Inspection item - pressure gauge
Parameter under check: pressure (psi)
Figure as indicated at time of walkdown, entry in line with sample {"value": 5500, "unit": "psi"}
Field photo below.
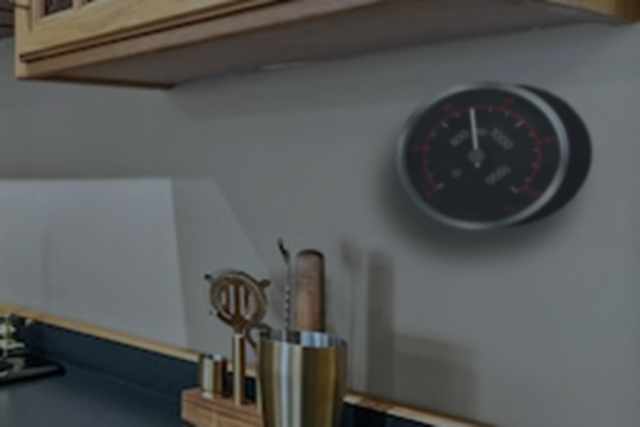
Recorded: {"value": 700, "unit": "psi"}
